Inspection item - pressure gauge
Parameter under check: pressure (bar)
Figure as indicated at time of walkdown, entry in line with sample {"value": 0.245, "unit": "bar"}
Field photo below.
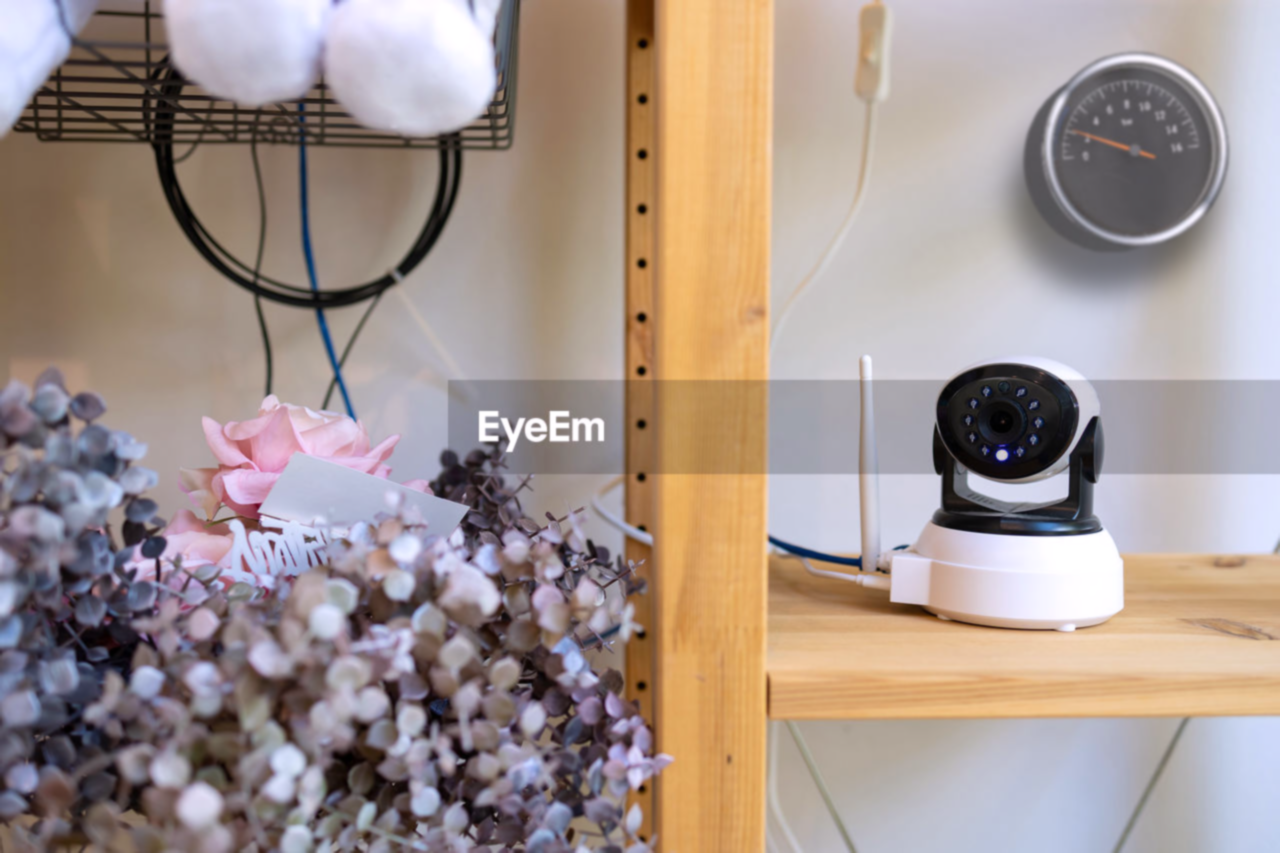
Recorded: {"value": 2, "unit": "bar"}
